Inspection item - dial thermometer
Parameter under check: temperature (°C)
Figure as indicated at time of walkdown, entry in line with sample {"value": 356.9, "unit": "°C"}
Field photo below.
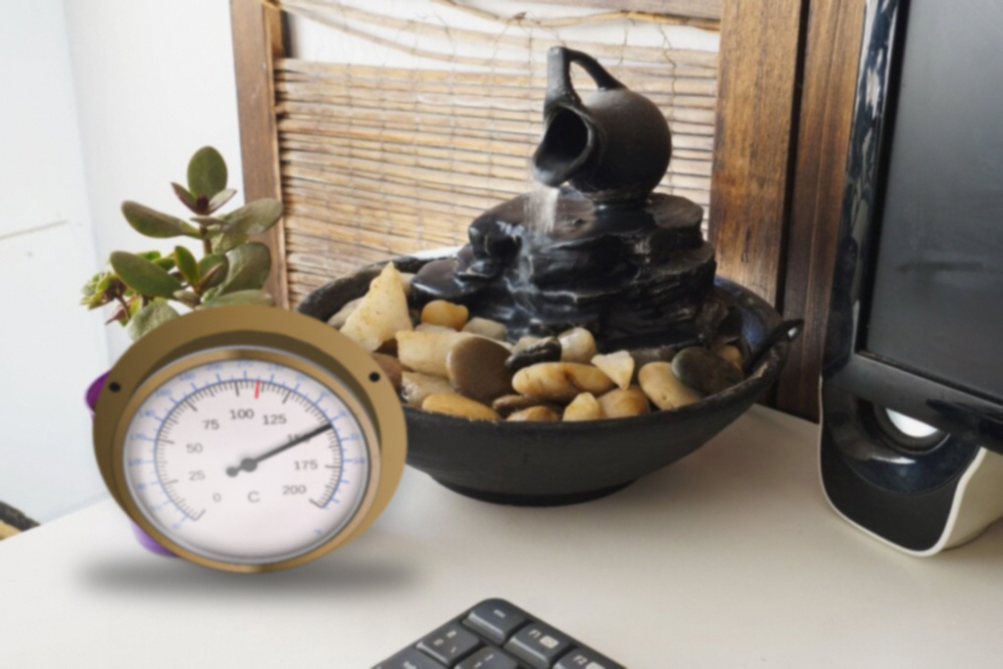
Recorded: {"value": 150, "unit": "°C"}
